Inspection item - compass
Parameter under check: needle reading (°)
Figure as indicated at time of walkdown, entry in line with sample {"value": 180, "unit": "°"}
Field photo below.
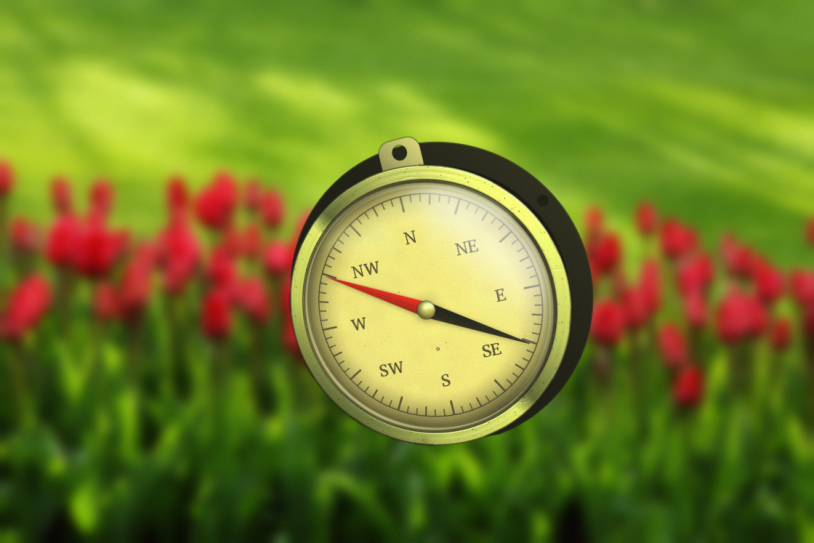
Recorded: {"value": 300, "unit": "°"}
